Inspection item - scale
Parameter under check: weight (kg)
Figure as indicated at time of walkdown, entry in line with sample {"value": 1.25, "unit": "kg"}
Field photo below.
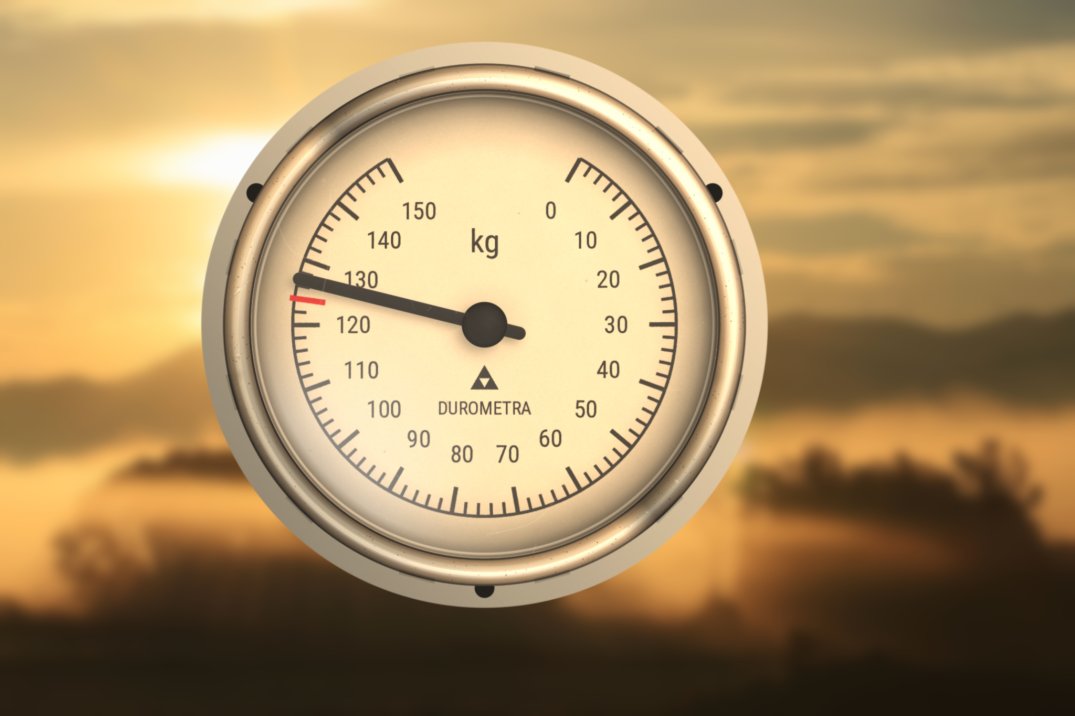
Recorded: {"value": 127, "unit": "kg"}
